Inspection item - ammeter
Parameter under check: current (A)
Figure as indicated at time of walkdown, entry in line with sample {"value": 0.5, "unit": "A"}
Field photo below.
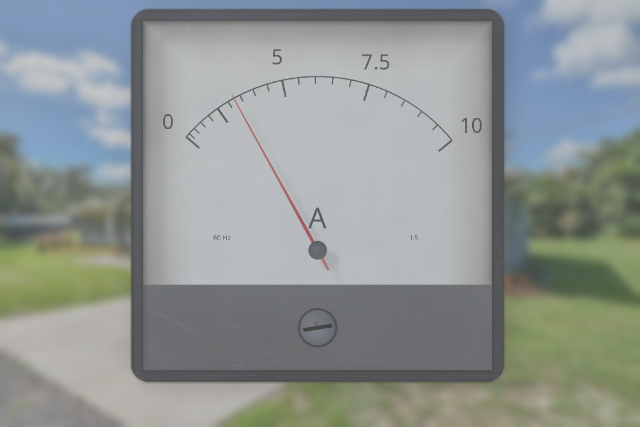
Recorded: {"value": 3.25, "unit": "A"}
